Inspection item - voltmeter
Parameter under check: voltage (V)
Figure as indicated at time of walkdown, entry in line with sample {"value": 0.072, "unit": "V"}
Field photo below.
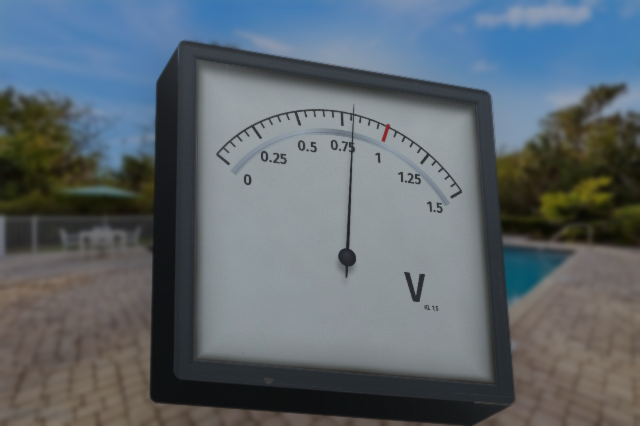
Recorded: {"value": 0.8, "unit": "V"}
